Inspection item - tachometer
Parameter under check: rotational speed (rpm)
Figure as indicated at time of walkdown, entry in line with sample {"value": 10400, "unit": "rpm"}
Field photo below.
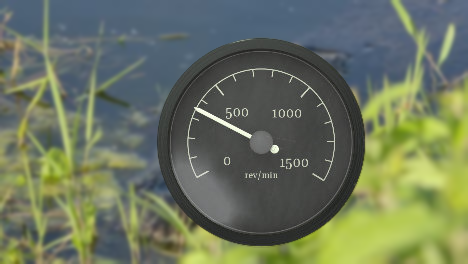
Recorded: {"value": 350, "unit": "rpm"}
